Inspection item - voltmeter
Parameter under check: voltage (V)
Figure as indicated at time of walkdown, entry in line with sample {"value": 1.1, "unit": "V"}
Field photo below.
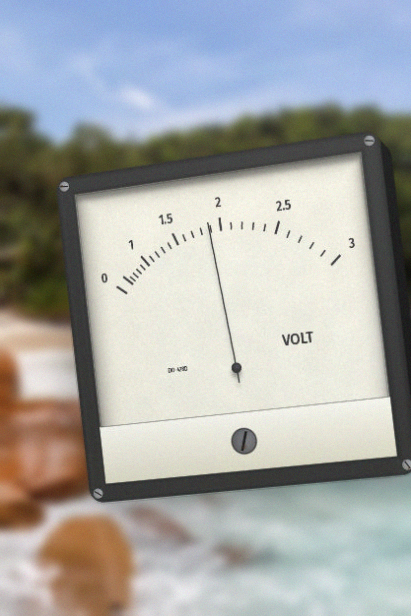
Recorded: {"value": 1.9, "unit": "V"}
